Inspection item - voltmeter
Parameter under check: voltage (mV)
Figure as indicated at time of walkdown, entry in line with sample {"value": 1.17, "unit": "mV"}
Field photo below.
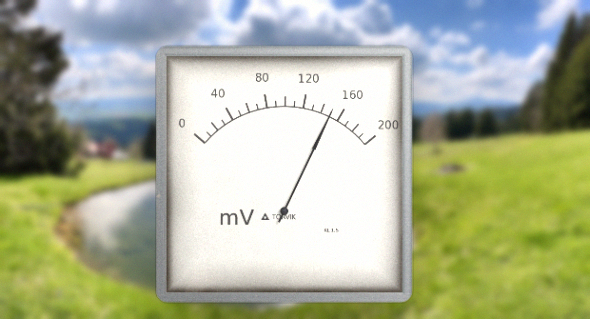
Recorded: {"value": 150, "unit": "mV"}
